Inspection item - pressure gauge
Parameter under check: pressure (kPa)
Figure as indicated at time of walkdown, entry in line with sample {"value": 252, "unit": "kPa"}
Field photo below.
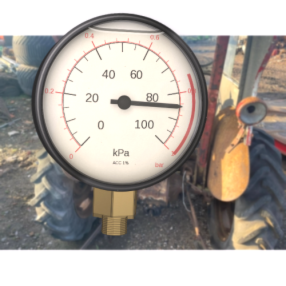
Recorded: {"value": 85, "unit": "kPa"}
